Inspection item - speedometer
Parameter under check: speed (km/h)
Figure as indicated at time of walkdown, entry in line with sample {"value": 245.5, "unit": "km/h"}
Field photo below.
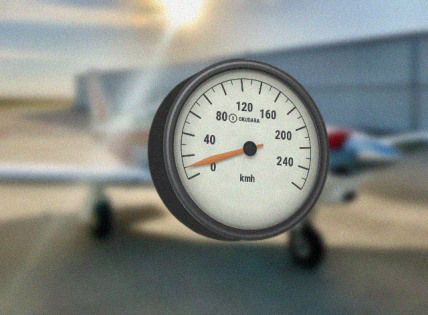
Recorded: {"value": 10, "unit": "km/h"}
